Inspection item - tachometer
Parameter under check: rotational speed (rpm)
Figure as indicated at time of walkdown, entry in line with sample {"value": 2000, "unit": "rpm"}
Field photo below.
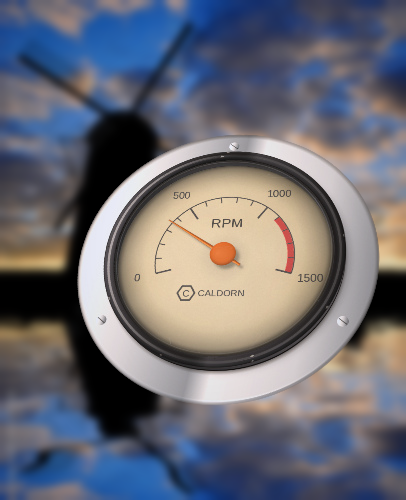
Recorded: {"value": 350, "unit": "rpm"}
